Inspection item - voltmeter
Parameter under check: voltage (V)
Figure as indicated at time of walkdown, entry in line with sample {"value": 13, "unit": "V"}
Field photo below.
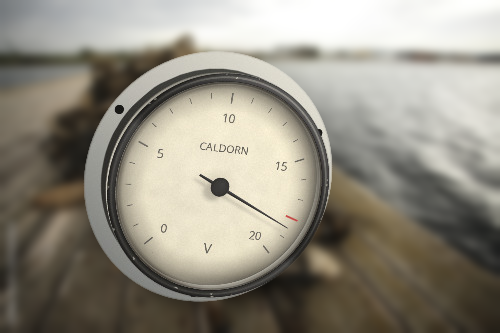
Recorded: {"value": 18.5, "unit": "V"}
